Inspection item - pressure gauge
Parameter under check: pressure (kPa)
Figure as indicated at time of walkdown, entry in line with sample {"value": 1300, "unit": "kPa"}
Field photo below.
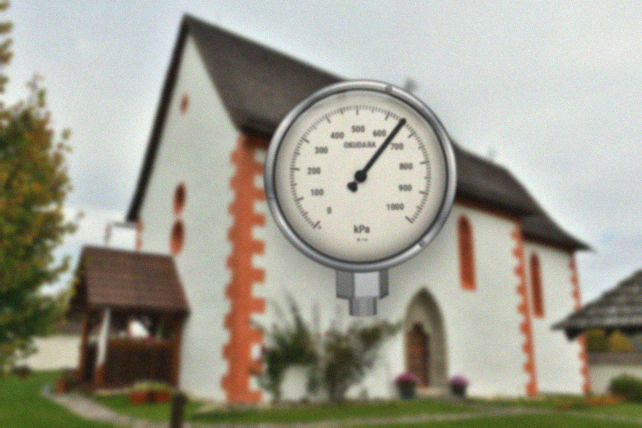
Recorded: {"value": 650, "unit": "kPa"}
